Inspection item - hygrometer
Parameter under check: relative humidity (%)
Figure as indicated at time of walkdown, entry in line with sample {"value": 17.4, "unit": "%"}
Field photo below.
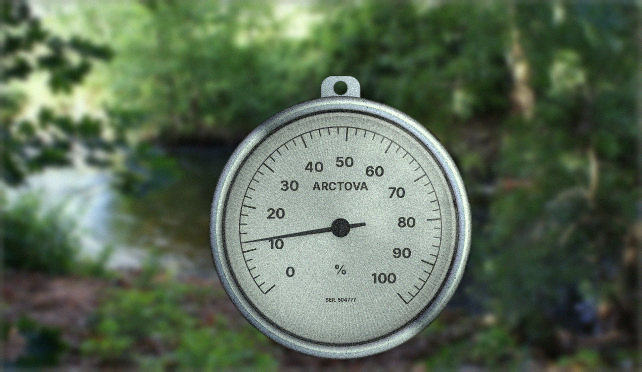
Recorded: {"value": 12, "unit": "%"}
